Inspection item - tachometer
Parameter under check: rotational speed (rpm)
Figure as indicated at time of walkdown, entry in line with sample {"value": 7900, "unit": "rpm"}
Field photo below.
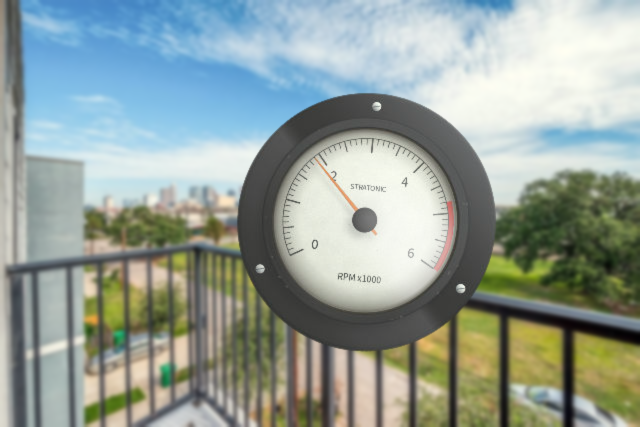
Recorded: {"value": 1900, "unit": "rpm"}
